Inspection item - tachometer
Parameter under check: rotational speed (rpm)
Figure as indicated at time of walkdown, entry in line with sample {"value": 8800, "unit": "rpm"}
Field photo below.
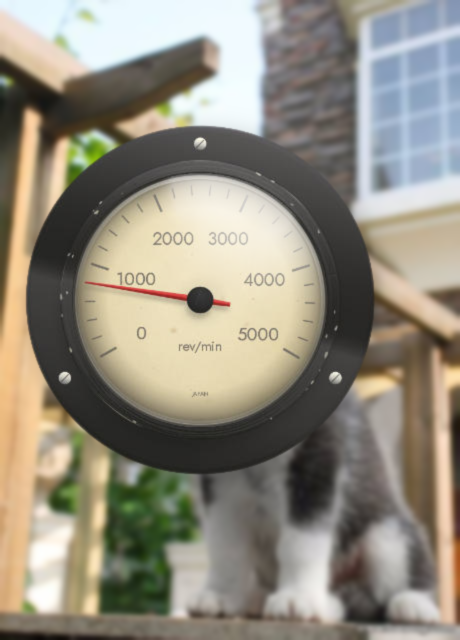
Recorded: {"value": 800, "unit": "rpm"}
